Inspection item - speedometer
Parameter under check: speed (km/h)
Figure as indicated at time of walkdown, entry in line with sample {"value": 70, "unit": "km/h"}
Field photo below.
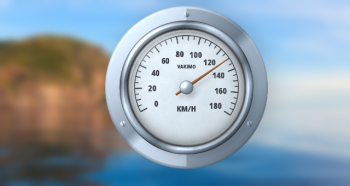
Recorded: {"value": 130, "unit": "km/h"}
